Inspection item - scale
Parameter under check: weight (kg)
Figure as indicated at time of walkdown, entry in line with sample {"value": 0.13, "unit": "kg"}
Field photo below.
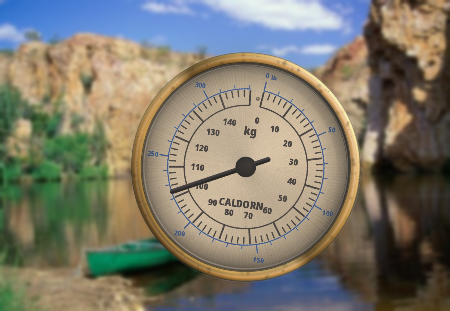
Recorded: {"value": 102, "unit": "kg"}
